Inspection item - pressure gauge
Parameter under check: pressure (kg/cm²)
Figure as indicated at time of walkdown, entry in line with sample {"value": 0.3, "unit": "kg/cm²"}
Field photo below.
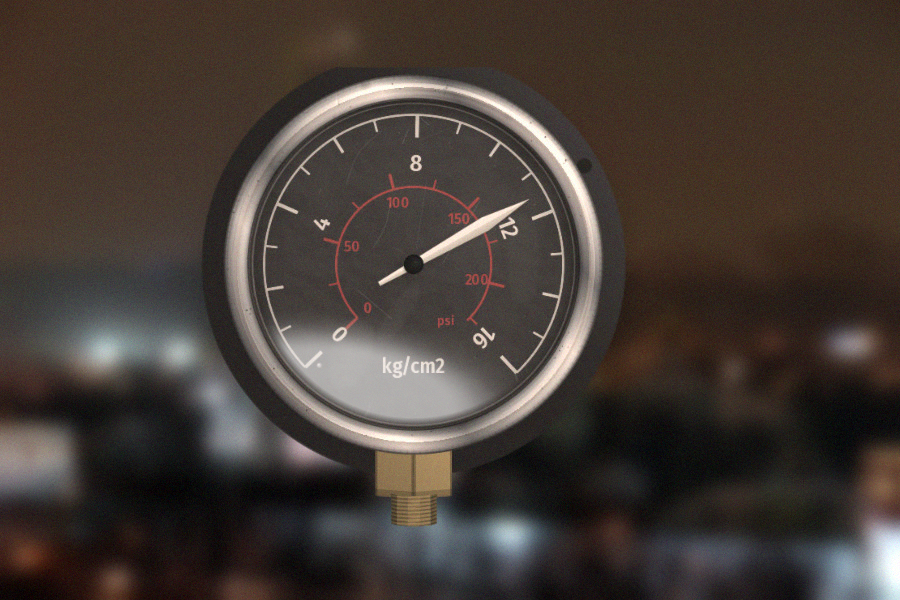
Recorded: {"value": 11.5, "unit": "kg/cm²"}
